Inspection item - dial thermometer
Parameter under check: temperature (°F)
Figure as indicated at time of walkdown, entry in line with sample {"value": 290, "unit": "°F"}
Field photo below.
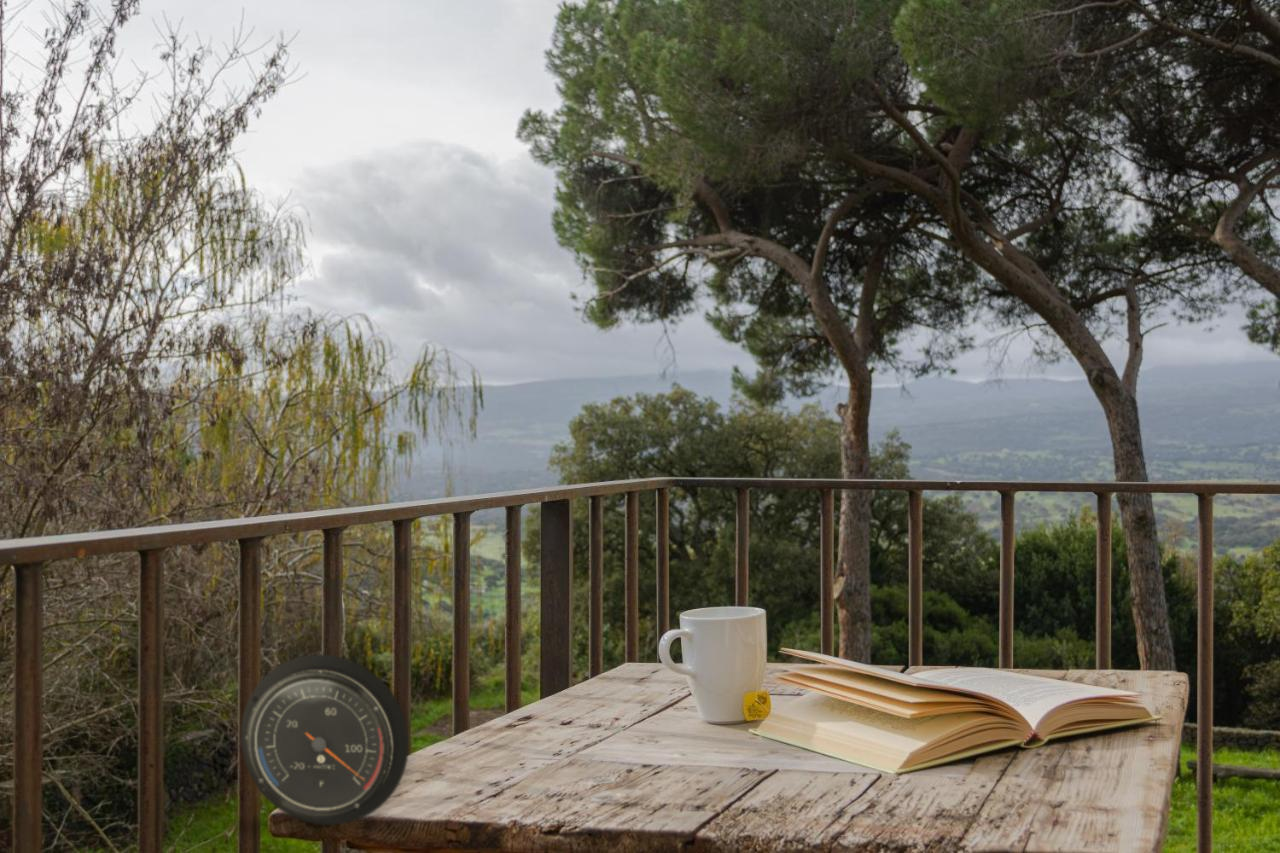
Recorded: {"value": 116, "unit": "°F"}
